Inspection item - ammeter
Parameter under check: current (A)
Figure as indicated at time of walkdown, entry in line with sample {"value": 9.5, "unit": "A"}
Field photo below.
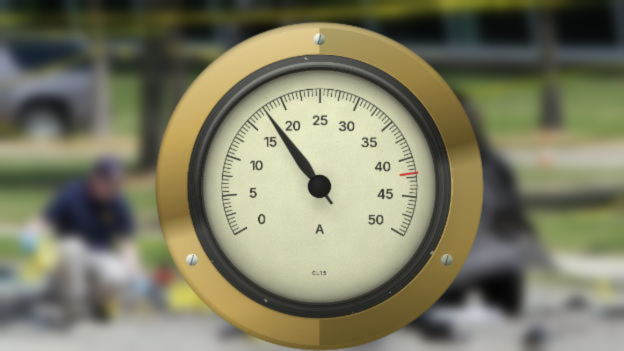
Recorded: {"value": 17.5, "unit": "A"}
